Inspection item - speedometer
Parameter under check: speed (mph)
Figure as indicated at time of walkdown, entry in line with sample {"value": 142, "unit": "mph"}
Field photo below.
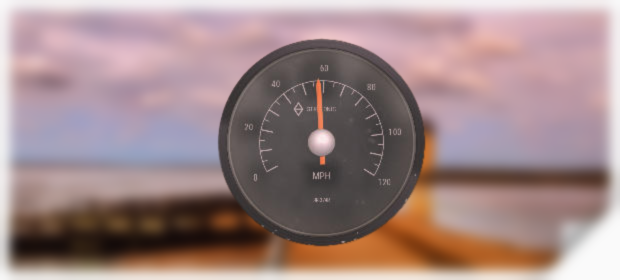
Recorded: {"value": 57.5, "unit": "mph"}
